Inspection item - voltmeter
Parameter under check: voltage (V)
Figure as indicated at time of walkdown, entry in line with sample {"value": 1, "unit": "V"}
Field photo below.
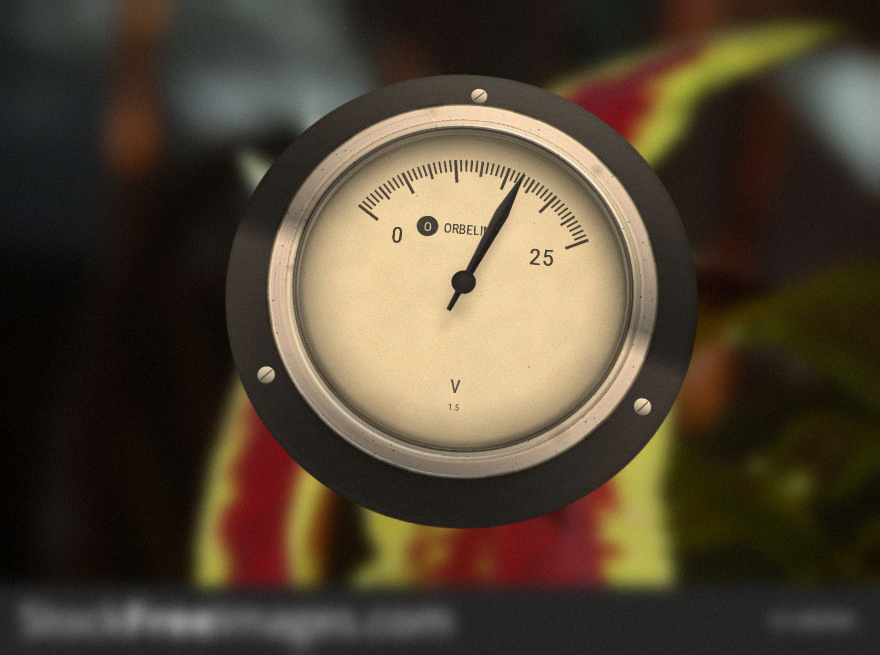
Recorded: {"value": 16.5, "unit": "V"}
